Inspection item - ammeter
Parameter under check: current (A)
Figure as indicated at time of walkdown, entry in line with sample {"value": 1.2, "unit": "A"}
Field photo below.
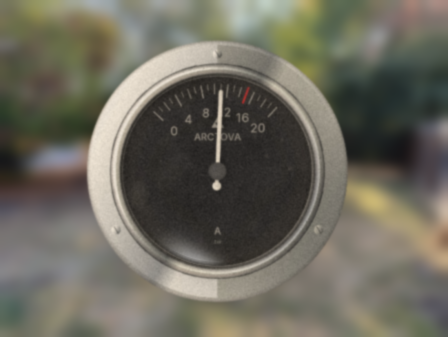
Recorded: {"value": 11, "unit": "A"}
